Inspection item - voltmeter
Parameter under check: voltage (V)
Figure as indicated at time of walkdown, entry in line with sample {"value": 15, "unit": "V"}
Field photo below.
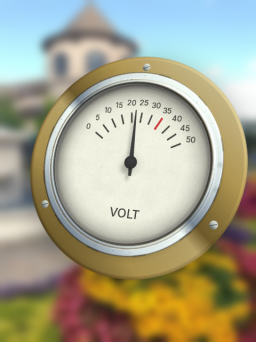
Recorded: {"value": 22.5, "unit": "V"}
